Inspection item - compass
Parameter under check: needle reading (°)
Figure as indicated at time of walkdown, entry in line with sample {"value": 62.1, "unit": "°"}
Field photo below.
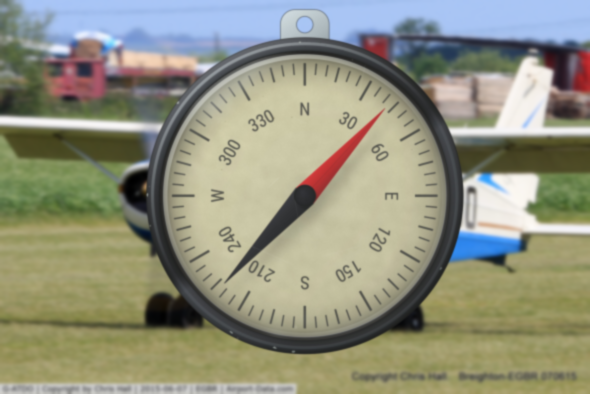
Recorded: {"value": 42.5, "unit": "°"}
